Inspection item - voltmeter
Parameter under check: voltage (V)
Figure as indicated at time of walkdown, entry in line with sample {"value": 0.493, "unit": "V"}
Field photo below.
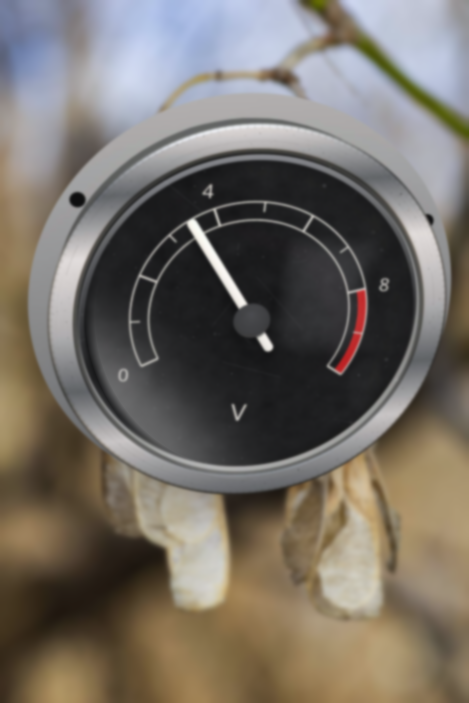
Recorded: {"value": 3.5, "unit": "V"}
